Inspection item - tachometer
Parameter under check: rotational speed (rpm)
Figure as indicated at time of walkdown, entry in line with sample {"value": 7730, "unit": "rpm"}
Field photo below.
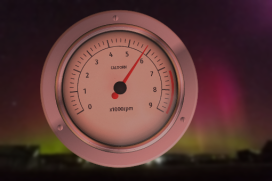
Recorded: {"value": 5800, "unit": "rpm"}
